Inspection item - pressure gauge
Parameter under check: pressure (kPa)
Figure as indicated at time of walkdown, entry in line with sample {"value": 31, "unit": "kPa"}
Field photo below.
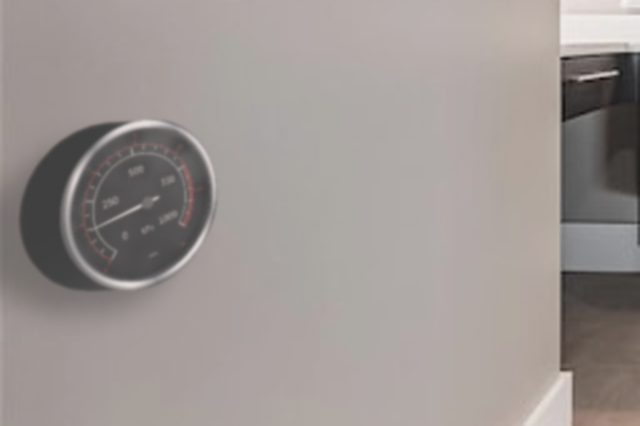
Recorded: {"value": 150, "unit": "kPa"}
